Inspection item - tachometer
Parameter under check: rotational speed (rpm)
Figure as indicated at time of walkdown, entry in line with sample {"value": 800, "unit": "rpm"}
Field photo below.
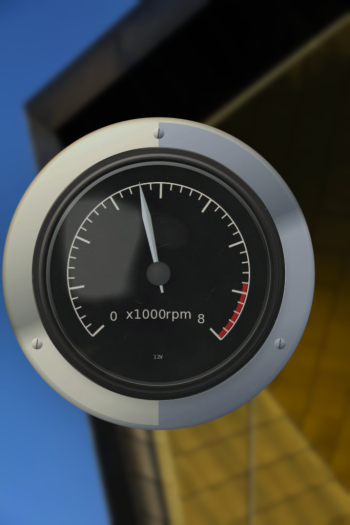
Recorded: {"value": 3600, "unit": "rpm"}
